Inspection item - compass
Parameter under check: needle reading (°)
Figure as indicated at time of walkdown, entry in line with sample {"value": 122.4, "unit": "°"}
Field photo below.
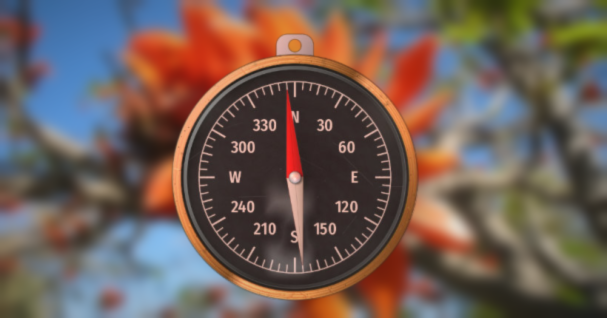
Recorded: {"value": 355, "unit": "°"}
